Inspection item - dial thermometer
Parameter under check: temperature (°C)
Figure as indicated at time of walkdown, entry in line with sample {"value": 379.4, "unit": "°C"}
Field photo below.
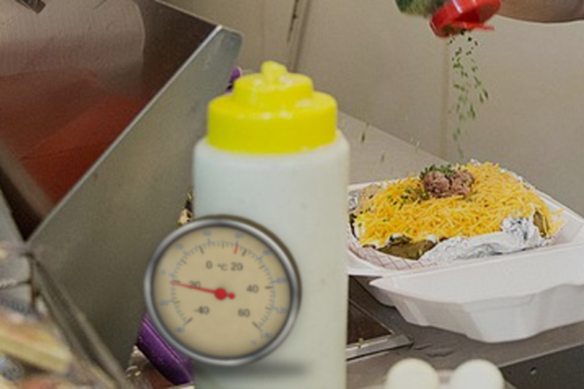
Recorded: {"value": -20, "unit": "°C"}
